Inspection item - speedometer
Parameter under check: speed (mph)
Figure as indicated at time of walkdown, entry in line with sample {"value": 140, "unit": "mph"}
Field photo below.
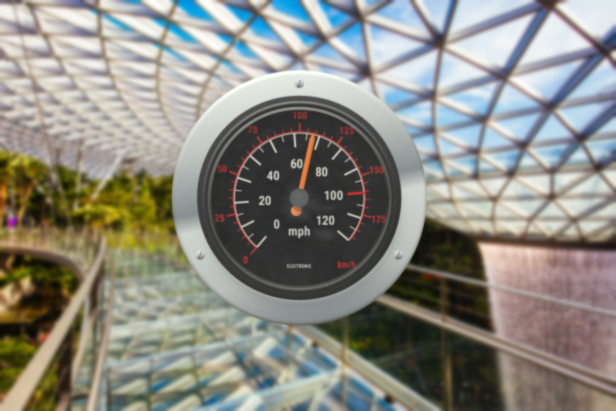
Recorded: {"value": 67.5, "unit": "mph"}
